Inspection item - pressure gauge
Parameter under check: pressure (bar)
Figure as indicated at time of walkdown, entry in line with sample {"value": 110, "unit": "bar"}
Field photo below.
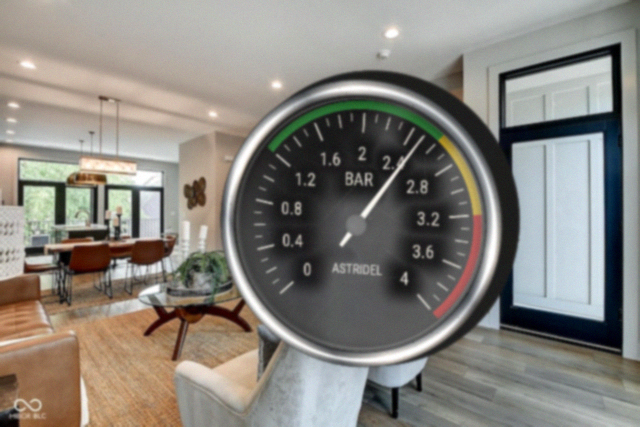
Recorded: {"value": 2.5, "unit": "bar"}
